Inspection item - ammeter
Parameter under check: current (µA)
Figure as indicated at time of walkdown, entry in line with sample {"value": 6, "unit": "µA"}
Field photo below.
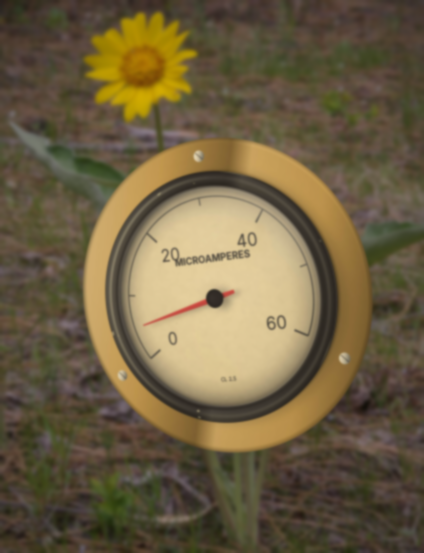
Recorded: {"value": 5, "unit": "µA"}
